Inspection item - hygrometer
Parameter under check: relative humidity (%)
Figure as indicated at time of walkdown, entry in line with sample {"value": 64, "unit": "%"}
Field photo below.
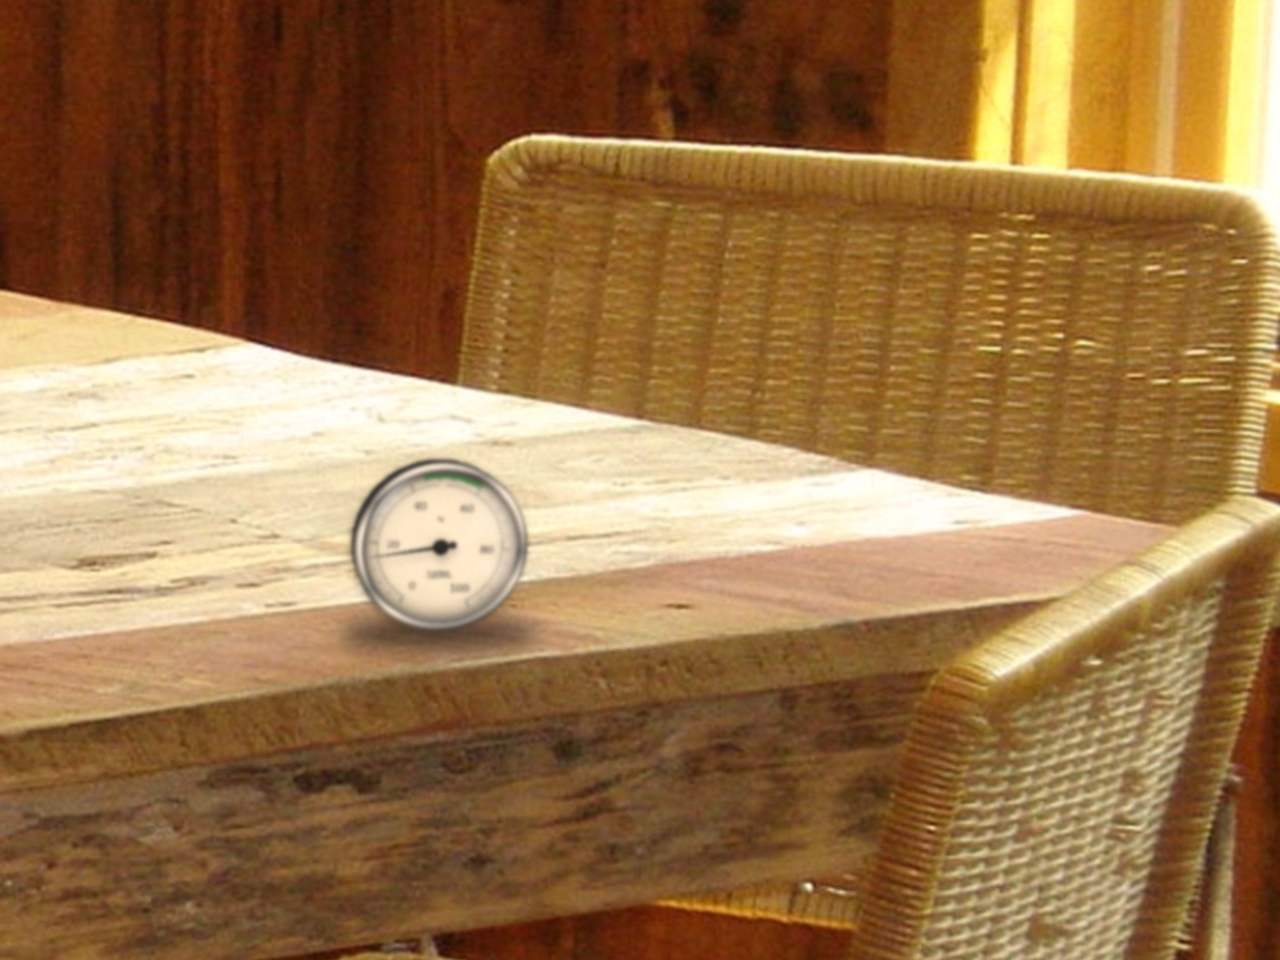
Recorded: {"value": 16, "unit": "%"}
